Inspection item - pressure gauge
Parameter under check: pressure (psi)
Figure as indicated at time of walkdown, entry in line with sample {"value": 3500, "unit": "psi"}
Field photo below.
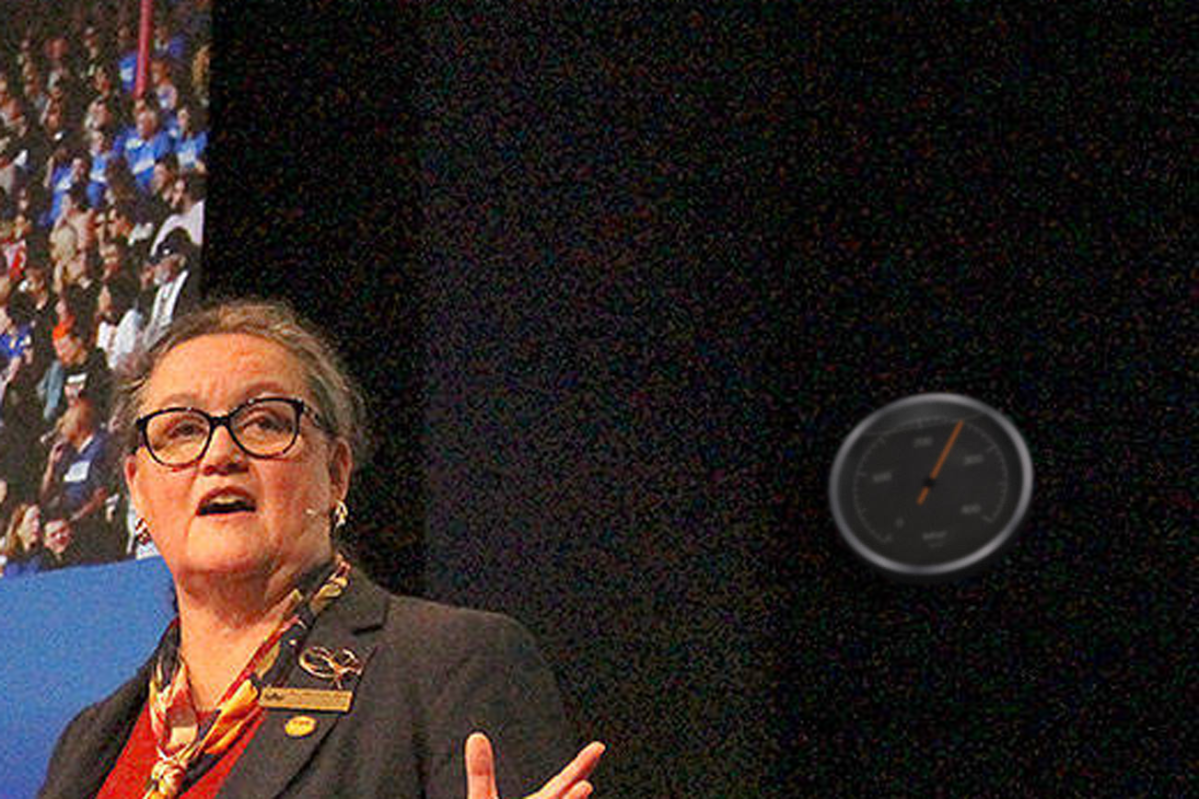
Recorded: {"value": 250, "unit": "psi"}
